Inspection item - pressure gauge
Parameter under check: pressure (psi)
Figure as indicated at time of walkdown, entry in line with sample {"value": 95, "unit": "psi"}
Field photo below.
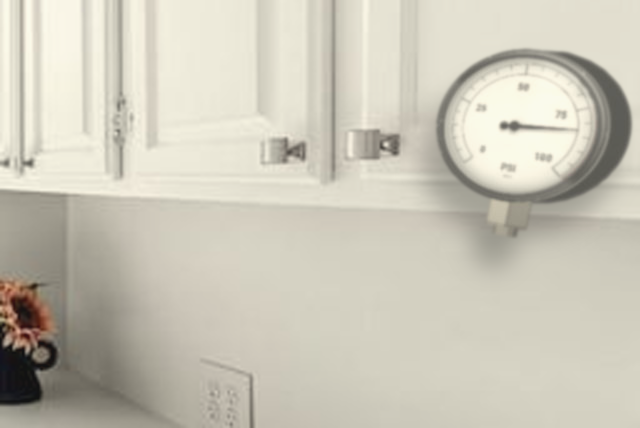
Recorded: {"value": 82.5, "unit": "psi"}
